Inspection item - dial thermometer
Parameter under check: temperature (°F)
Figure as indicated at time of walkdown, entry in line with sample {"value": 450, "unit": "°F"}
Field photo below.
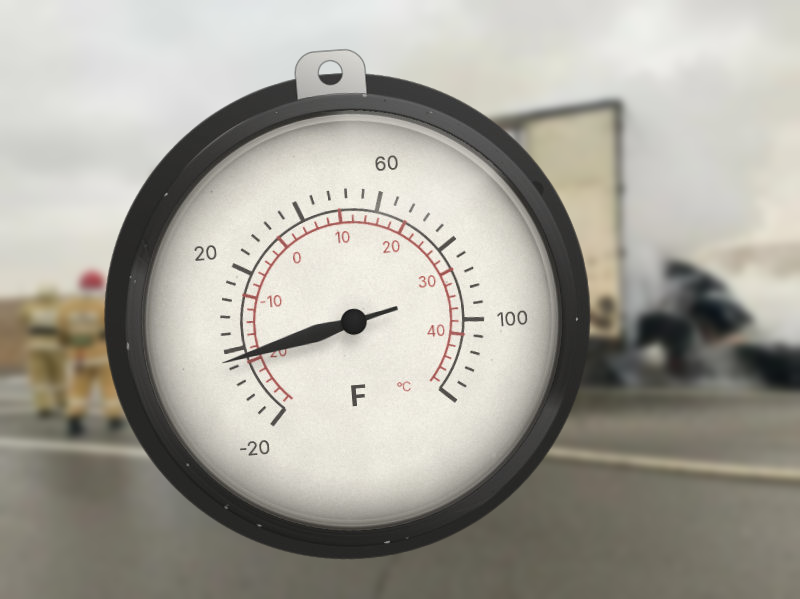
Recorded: {"value": -2, "unit": "°F"}
